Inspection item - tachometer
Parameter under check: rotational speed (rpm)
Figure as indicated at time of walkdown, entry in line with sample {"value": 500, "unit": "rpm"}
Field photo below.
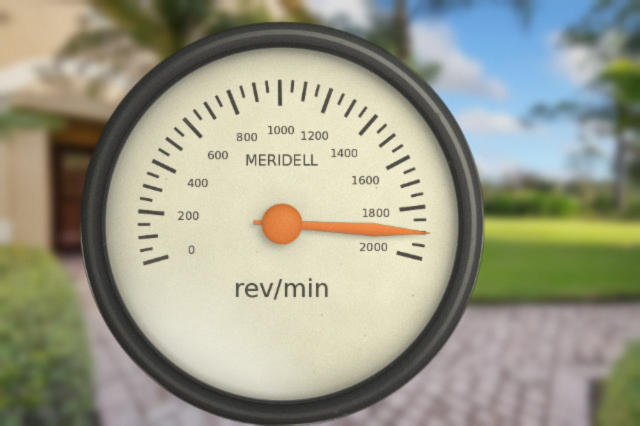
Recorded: {"value": 1900, "unit": "rpm"}
